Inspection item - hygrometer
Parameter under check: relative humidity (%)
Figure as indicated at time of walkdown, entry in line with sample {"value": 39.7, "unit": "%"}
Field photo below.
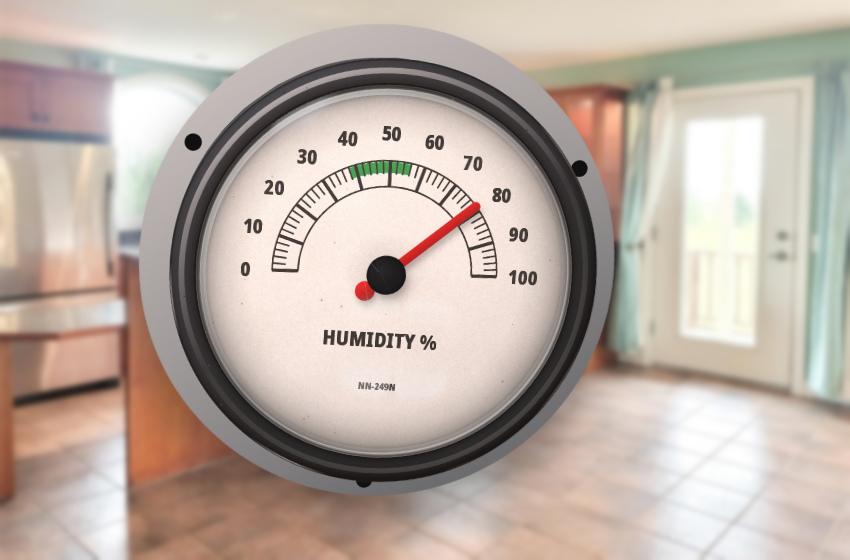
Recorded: {"value": 78, "unit": "%"}
